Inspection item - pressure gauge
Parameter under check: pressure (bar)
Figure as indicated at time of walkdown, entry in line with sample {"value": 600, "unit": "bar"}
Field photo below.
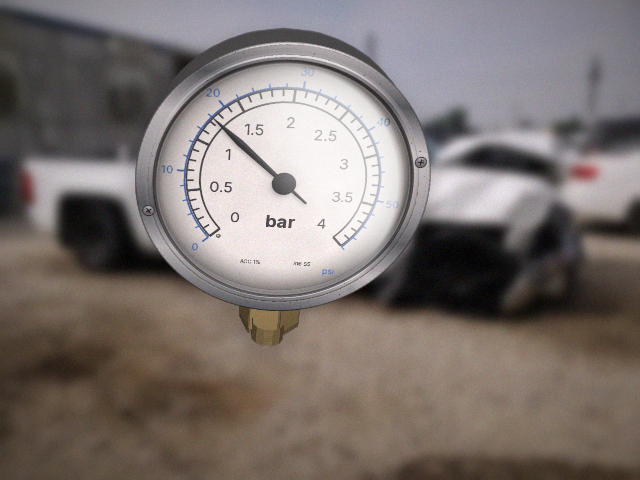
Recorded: {"value": 1.25, "unit": "bar"}
